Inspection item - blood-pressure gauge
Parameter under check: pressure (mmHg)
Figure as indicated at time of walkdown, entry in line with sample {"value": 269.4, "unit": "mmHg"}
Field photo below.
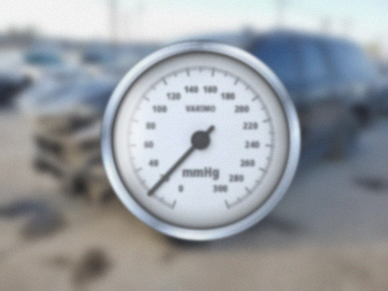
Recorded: {"value": 20, "unit": "mmHg"}
